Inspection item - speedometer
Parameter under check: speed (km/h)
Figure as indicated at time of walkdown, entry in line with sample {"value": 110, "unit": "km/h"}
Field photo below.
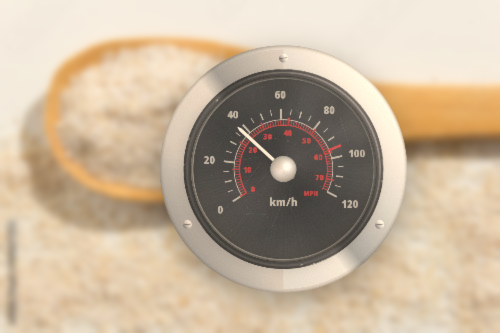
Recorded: {"value": 37.5, "unit": "km/h"}
